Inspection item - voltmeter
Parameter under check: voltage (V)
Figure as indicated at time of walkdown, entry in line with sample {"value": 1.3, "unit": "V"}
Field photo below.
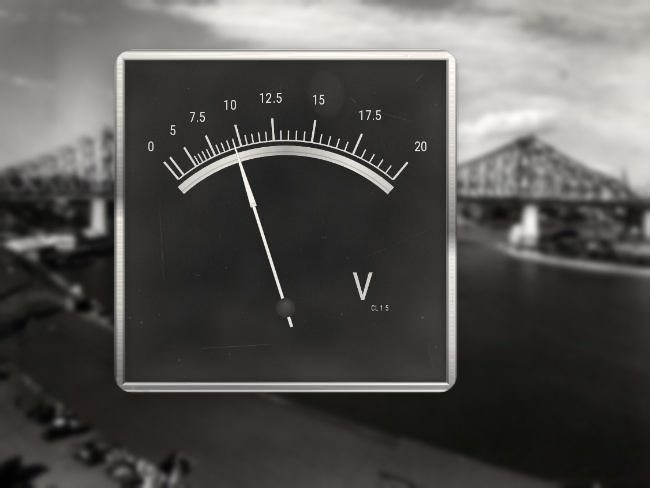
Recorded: {"value": 9.5, "unit": "V"}
